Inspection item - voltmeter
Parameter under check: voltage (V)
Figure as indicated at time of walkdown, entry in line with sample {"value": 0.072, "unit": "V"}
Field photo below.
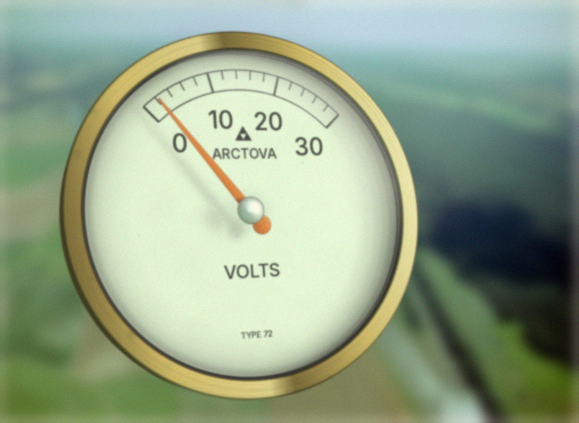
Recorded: {"value": 2, "unit": "V"}
